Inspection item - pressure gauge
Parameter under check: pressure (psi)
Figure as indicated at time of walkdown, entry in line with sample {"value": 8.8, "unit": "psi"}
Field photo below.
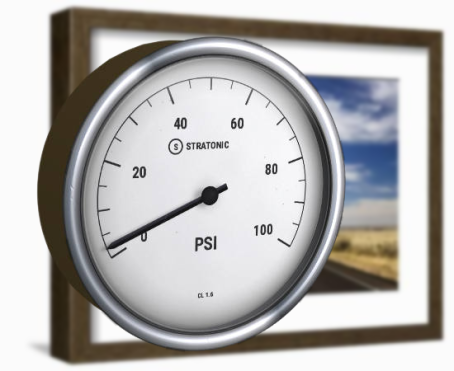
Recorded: {"value": 2.5, "unit": "psi"}
